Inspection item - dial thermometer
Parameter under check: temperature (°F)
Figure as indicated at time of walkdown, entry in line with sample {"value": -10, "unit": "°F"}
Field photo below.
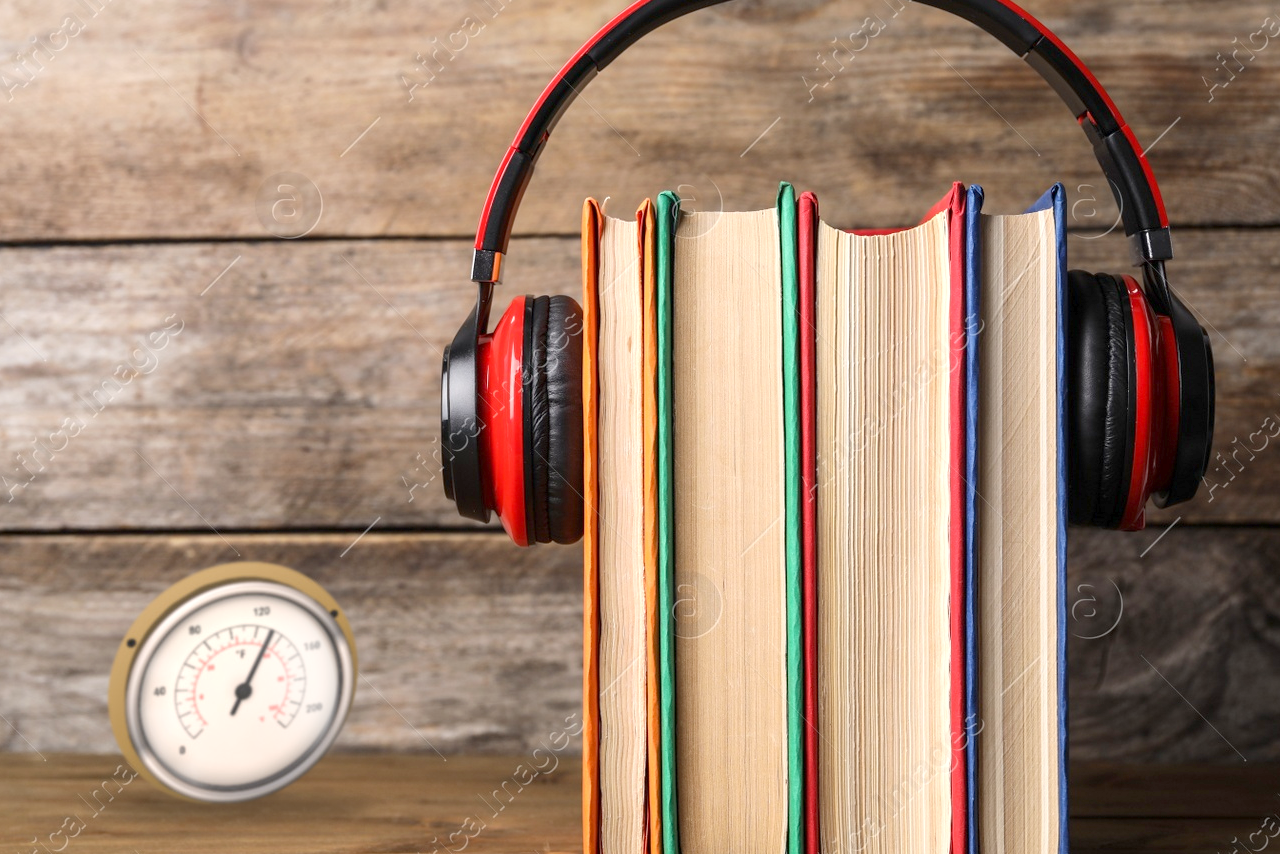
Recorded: {"value": 130, "unit": "°F"}
